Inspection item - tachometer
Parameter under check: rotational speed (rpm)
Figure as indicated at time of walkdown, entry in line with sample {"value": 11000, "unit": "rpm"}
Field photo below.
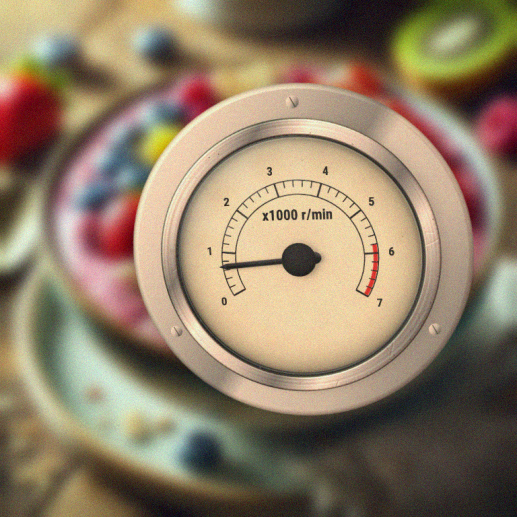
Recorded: {"value": 700, "unit": "rpm"}
